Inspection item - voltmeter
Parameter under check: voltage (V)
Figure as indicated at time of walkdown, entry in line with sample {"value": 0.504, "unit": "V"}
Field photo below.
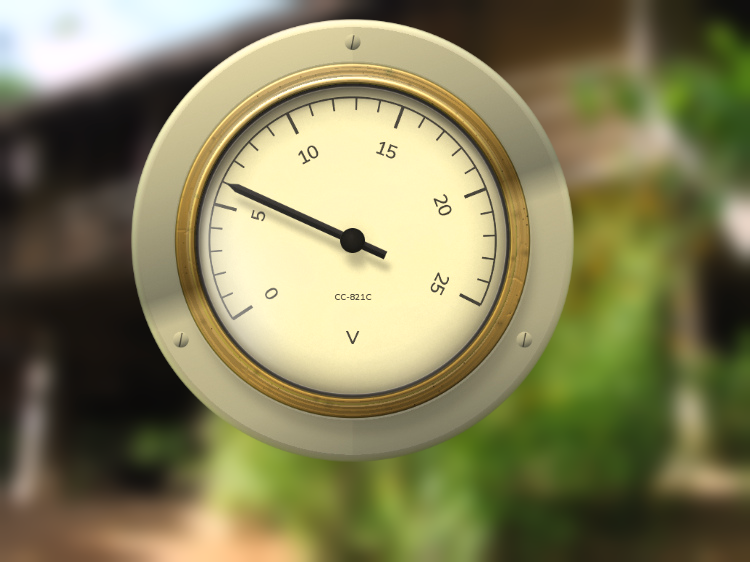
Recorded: {"value": 6, "unit": "V"}
